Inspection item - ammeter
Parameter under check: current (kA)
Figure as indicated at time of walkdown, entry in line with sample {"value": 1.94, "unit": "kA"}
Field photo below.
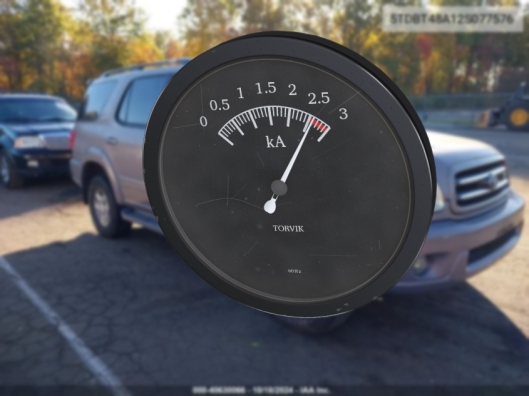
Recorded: {"value": 2.6, "unit": "kA"}
